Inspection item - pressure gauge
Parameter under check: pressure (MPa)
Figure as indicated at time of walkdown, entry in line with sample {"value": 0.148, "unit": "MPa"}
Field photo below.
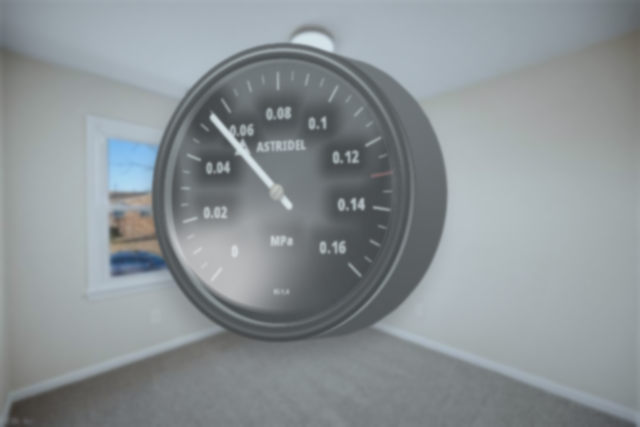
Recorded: {"value": 0.055, "unit": "MPa"}
